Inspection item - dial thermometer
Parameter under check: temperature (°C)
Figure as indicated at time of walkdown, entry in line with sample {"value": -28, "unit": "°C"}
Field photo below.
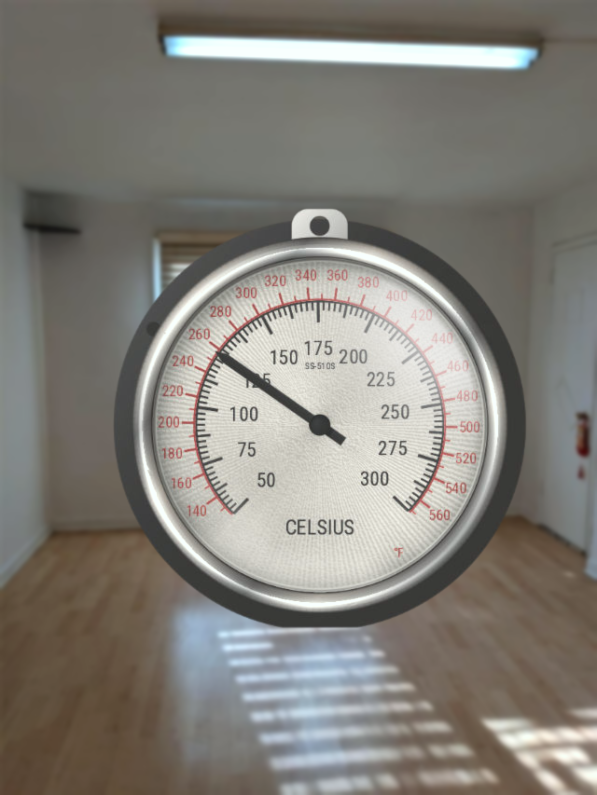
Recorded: {"value": 125, "unit": "°C"}
